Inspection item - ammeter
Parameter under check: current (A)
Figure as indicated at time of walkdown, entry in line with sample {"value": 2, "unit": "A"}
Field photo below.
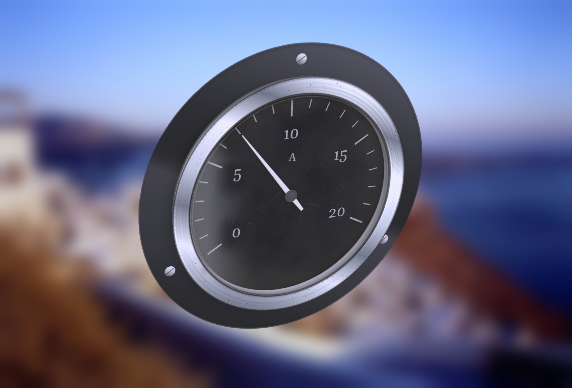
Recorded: {"value": 7, "unit": "A"}
